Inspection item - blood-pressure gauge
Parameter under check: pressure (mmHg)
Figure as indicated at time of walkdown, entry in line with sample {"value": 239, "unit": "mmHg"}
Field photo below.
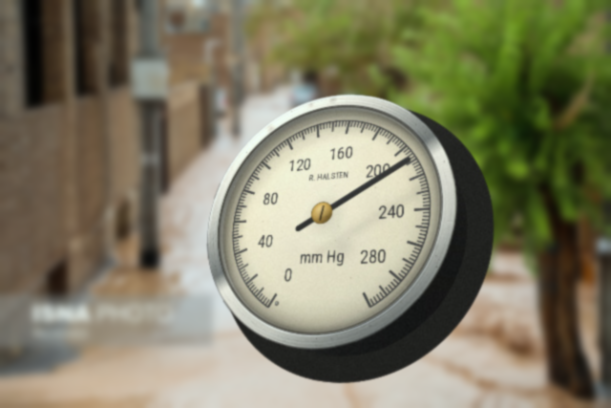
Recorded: {"value": 210, "unit": "mmHg"}
